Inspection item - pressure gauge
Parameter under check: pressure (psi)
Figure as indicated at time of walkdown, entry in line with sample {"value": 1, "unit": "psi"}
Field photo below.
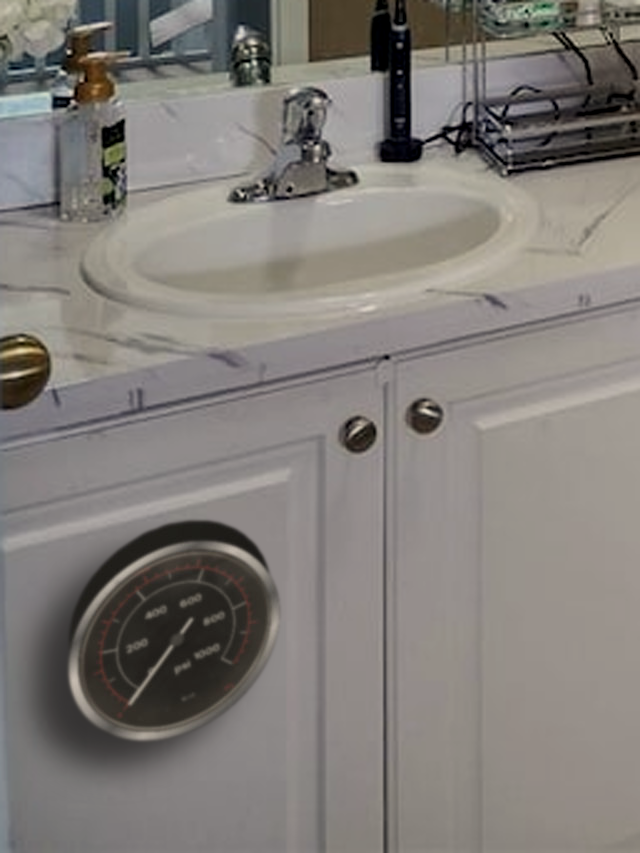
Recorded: {"value": 0, "unit": "psi"}
